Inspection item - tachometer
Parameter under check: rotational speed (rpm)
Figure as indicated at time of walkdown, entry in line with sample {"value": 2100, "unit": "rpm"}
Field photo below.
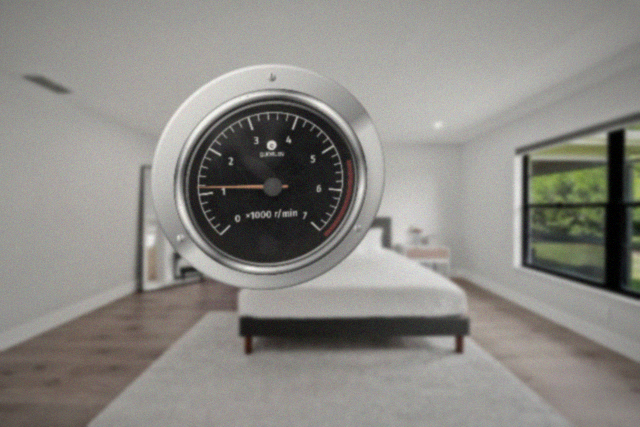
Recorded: {"value": 1200, "unit": "rpm"}
